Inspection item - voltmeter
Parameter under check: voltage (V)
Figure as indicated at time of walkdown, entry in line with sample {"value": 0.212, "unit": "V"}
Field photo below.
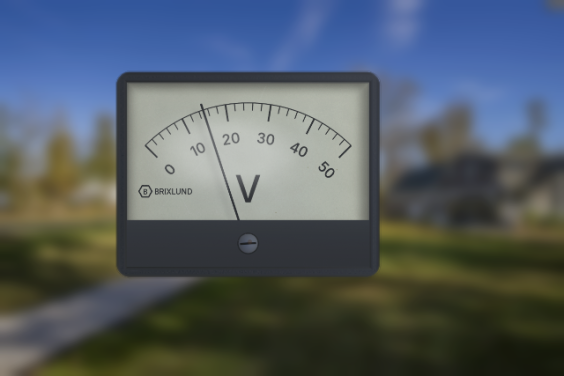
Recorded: {"value": 15, "unit": "V"}
